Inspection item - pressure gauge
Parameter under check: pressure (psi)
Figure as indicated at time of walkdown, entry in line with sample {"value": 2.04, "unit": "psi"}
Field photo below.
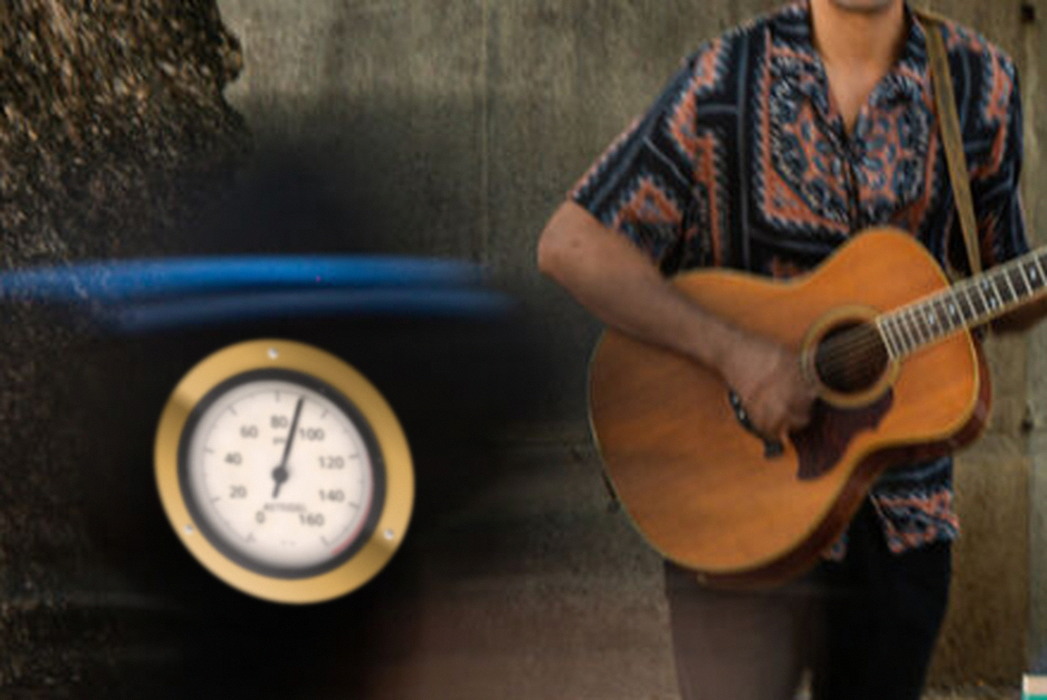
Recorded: {"value": 90, "unit": "psi"}
